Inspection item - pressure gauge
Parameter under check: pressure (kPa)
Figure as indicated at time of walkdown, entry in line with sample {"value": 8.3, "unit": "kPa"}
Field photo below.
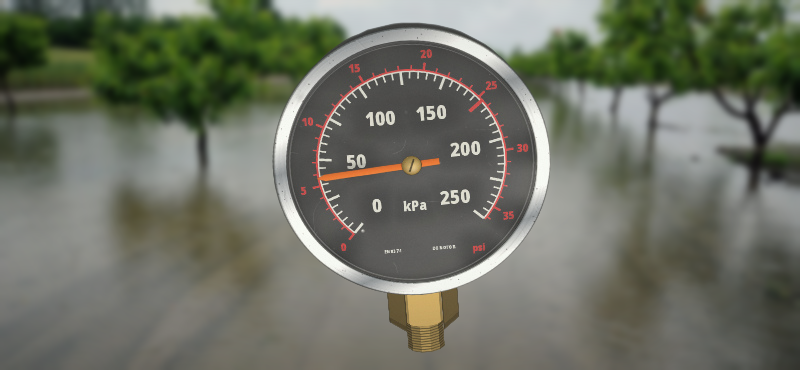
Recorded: {"value": 40, "unit": "kPa"}
